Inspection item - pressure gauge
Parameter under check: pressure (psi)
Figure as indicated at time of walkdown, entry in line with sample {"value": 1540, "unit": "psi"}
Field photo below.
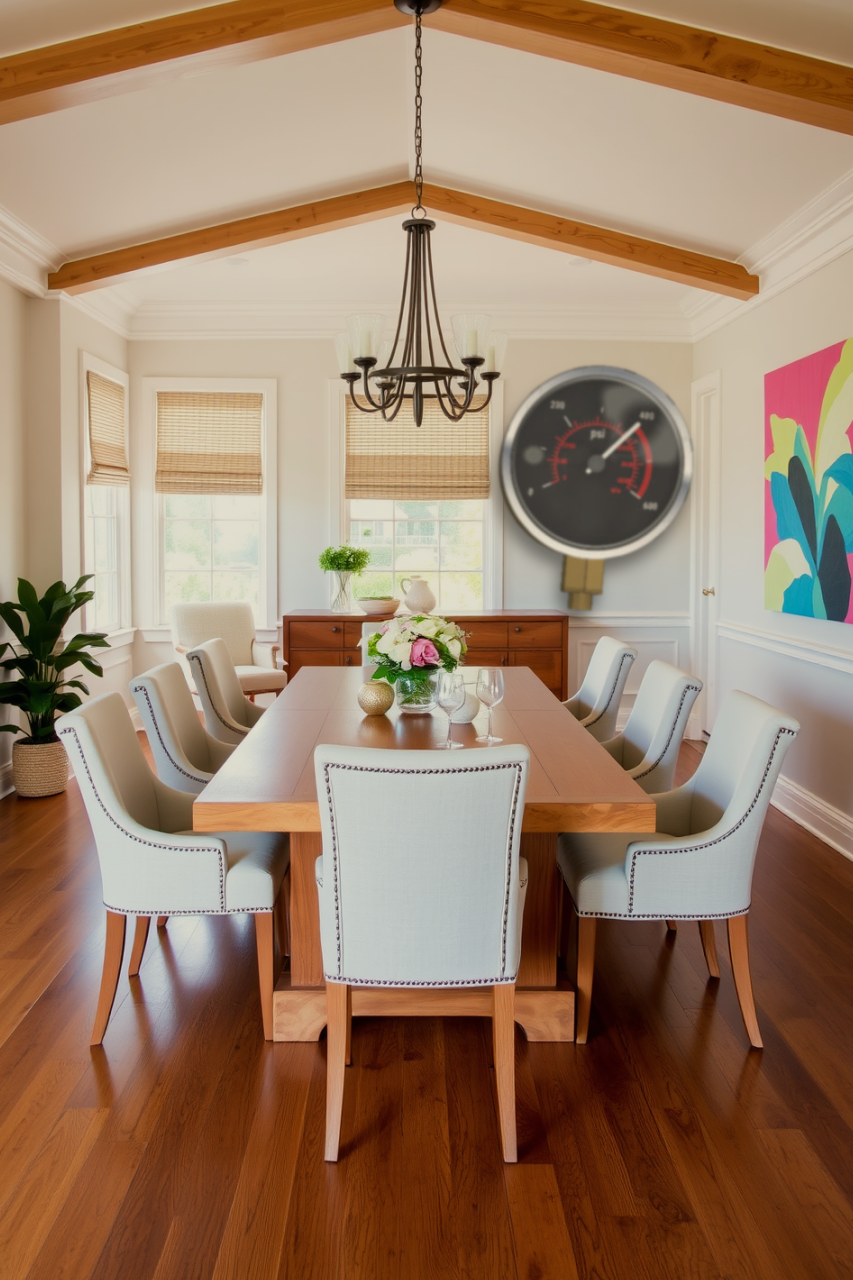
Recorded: {"value": 400, "unit": "psi"}
